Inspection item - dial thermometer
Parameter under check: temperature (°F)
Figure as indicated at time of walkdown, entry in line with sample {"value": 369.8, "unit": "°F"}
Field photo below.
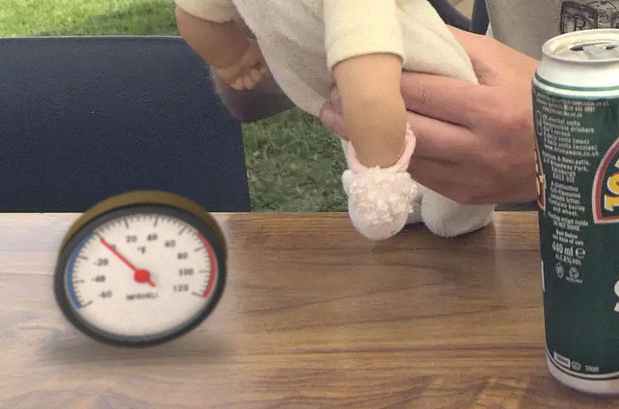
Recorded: {"value": 0, "unit": "°F"}
